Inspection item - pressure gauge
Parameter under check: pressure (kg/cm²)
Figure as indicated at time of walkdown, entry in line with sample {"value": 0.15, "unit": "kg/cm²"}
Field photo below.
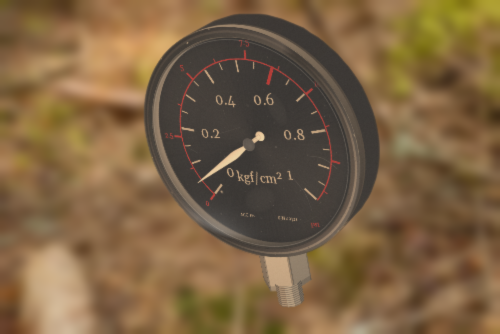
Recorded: {"value": 0.05, "unit": "kg/cm²"}
